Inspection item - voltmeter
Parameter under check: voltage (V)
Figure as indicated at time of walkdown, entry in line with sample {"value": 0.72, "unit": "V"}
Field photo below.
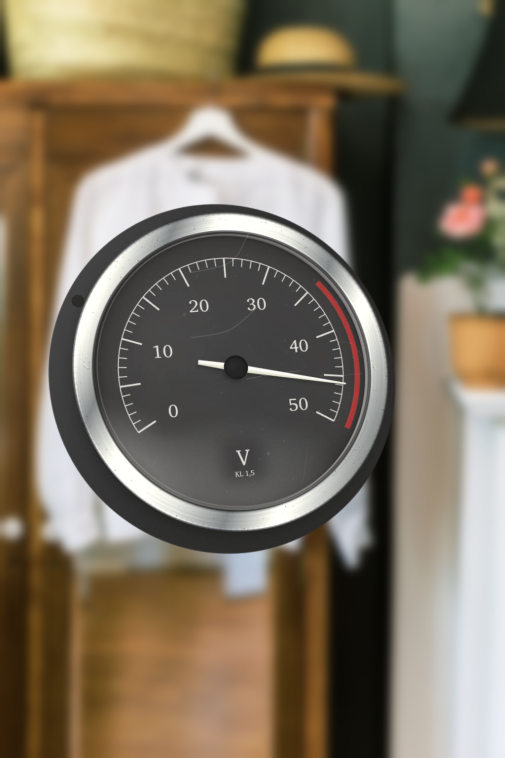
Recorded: {"value": 46, "unit": "V"}
